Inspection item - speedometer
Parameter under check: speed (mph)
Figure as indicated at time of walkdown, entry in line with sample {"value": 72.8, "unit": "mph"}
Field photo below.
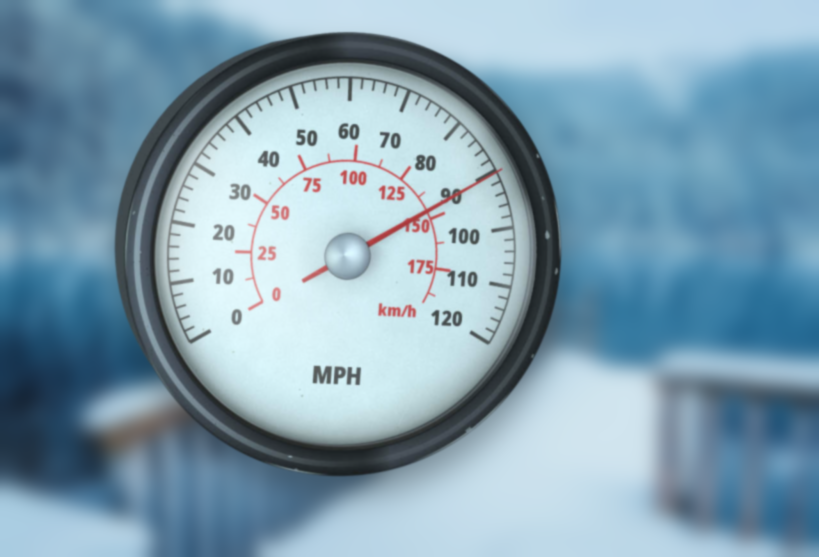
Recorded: {"value": 90, "unit": "mph"}
